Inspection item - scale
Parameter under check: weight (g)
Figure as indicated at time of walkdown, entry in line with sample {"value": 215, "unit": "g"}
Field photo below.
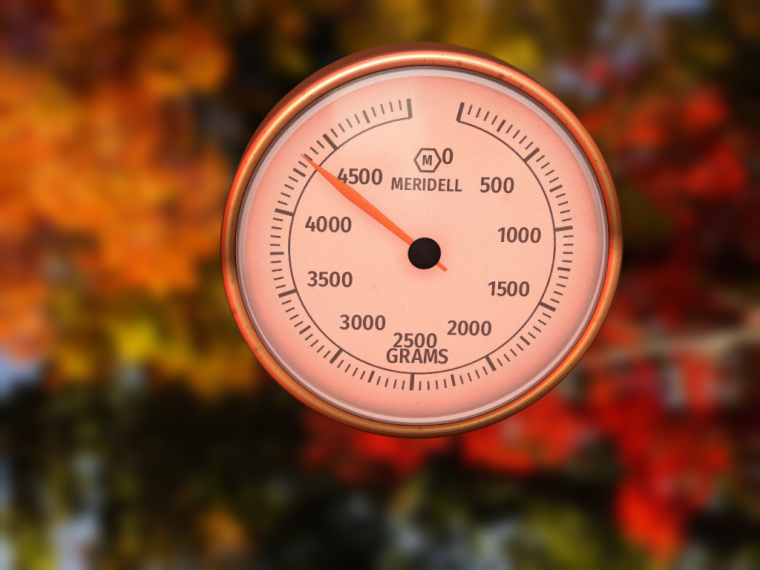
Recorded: {"value": 4350, "unit": "g"}
